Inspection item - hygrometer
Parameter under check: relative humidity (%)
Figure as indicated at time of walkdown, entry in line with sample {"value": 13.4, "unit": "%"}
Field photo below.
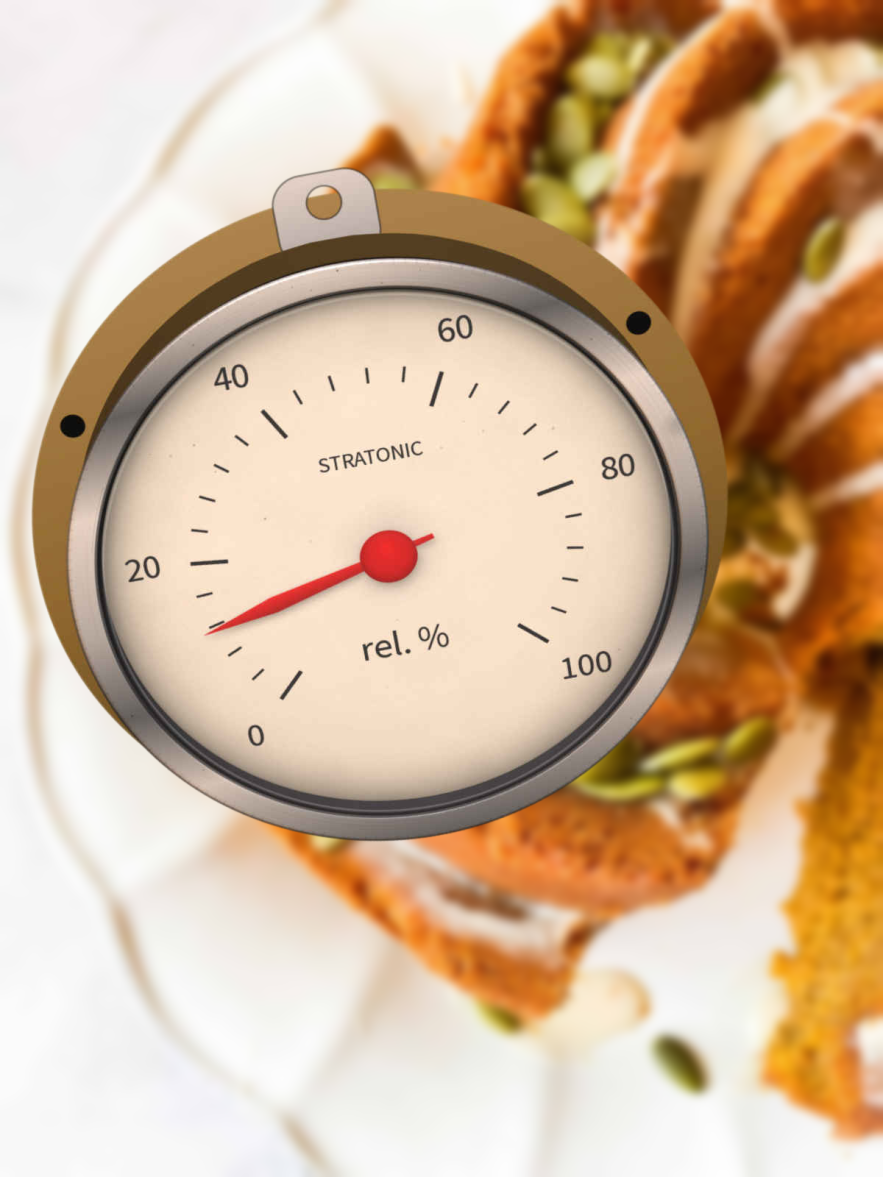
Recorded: {"value": 12, "unit": "%"}
